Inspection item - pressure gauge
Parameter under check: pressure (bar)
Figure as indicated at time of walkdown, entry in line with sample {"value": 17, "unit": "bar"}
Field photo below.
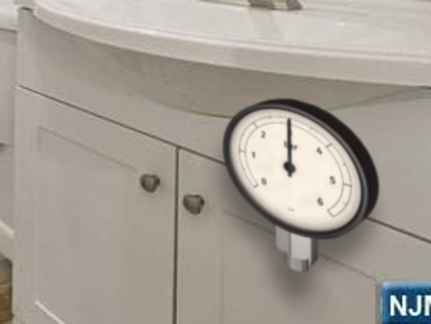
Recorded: {"value": 3, "unit": "bar"}
